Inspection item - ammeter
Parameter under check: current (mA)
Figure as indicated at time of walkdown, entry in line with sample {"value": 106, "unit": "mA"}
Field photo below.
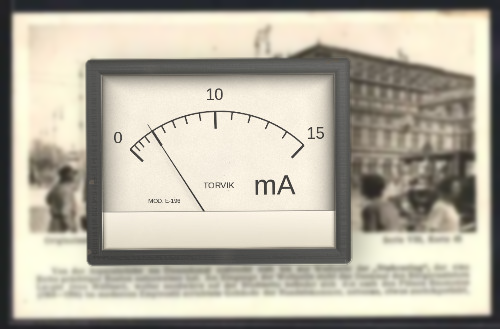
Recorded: {"value": 5, "unit": "mA"}
